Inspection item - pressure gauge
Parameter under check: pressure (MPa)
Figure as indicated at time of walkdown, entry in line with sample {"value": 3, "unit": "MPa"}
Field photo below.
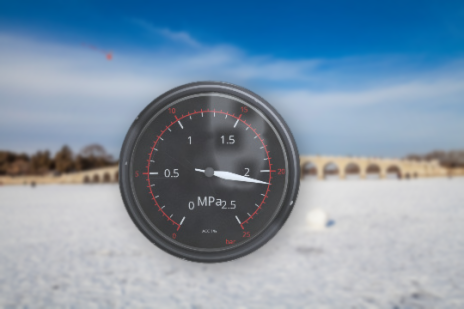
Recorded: {"value": 2.1, "unit": "MPa"}
